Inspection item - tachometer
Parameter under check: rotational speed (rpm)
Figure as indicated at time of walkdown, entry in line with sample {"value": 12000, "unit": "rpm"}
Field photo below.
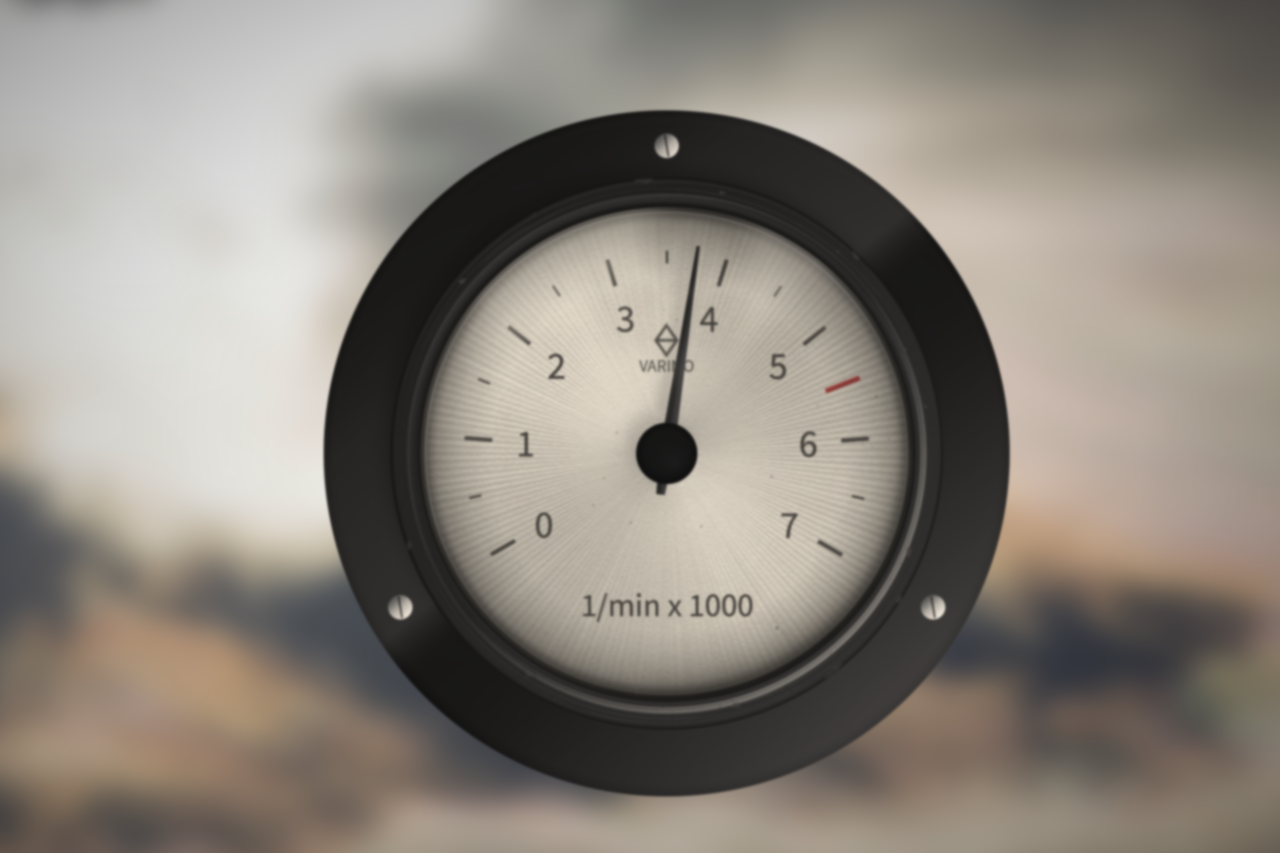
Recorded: {"value": 3750, "unit": "rpm"}
